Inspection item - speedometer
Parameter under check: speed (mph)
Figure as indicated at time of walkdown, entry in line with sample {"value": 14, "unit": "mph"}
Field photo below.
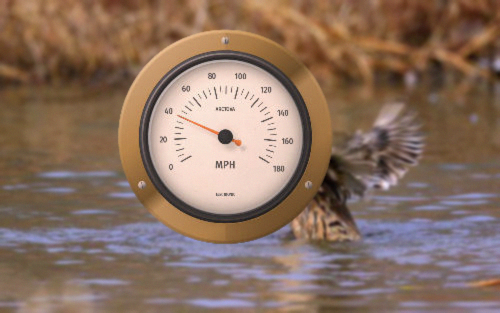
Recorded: {"value": 40, "unit": "mph"}
